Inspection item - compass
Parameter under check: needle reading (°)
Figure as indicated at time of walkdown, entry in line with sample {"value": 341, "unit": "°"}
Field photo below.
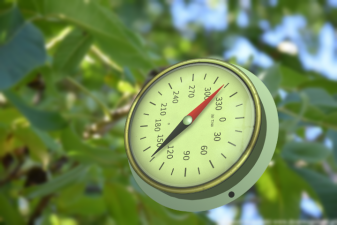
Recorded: {"value": 315, "unit": "°"}
